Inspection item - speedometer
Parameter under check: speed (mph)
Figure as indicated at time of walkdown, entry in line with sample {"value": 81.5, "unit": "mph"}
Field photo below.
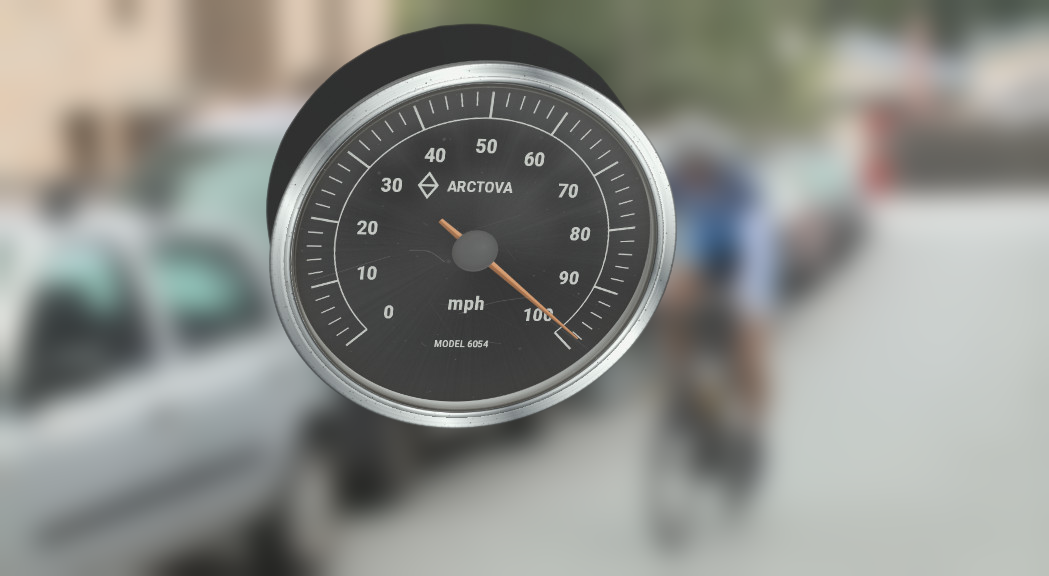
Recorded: {"value": 98, "unit": "mph"}
